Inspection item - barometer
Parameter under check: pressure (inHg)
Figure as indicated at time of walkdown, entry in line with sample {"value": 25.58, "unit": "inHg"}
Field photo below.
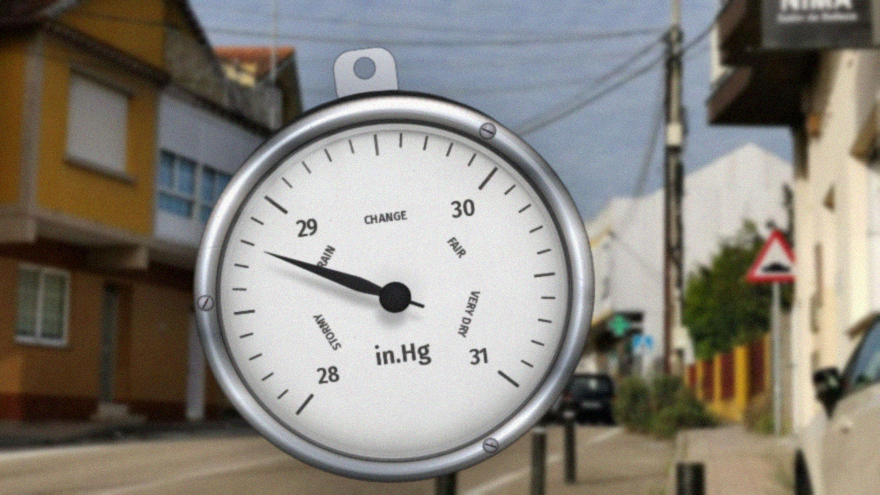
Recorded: {"value": 28.8, "unit": "inHg"}
